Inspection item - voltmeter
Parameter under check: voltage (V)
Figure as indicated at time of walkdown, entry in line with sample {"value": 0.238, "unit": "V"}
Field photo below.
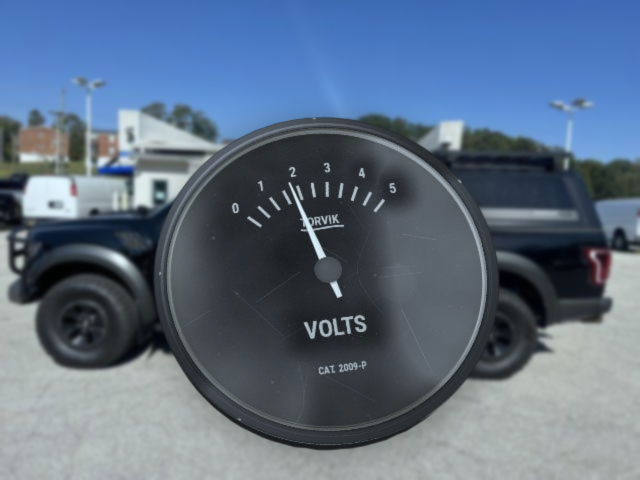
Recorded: {"value": 1.75, "unit": "V"}
